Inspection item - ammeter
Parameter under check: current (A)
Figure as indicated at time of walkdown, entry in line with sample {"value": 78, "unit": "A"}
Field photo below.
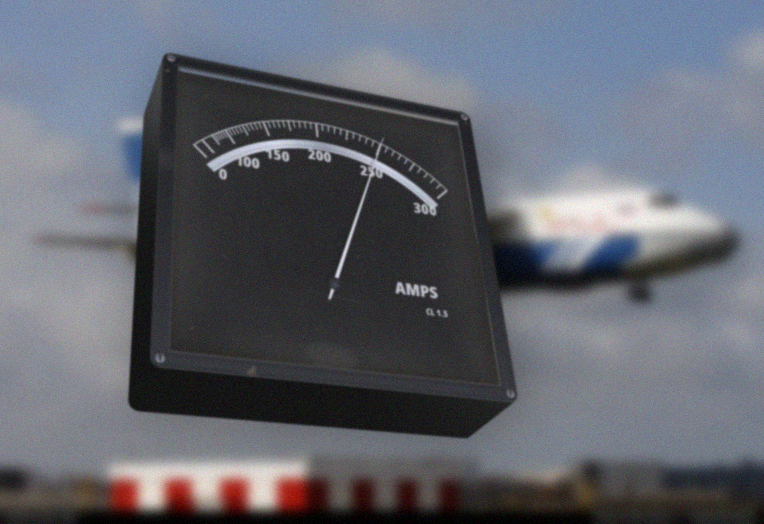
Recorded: {"value": 250, "unit": "A"}
